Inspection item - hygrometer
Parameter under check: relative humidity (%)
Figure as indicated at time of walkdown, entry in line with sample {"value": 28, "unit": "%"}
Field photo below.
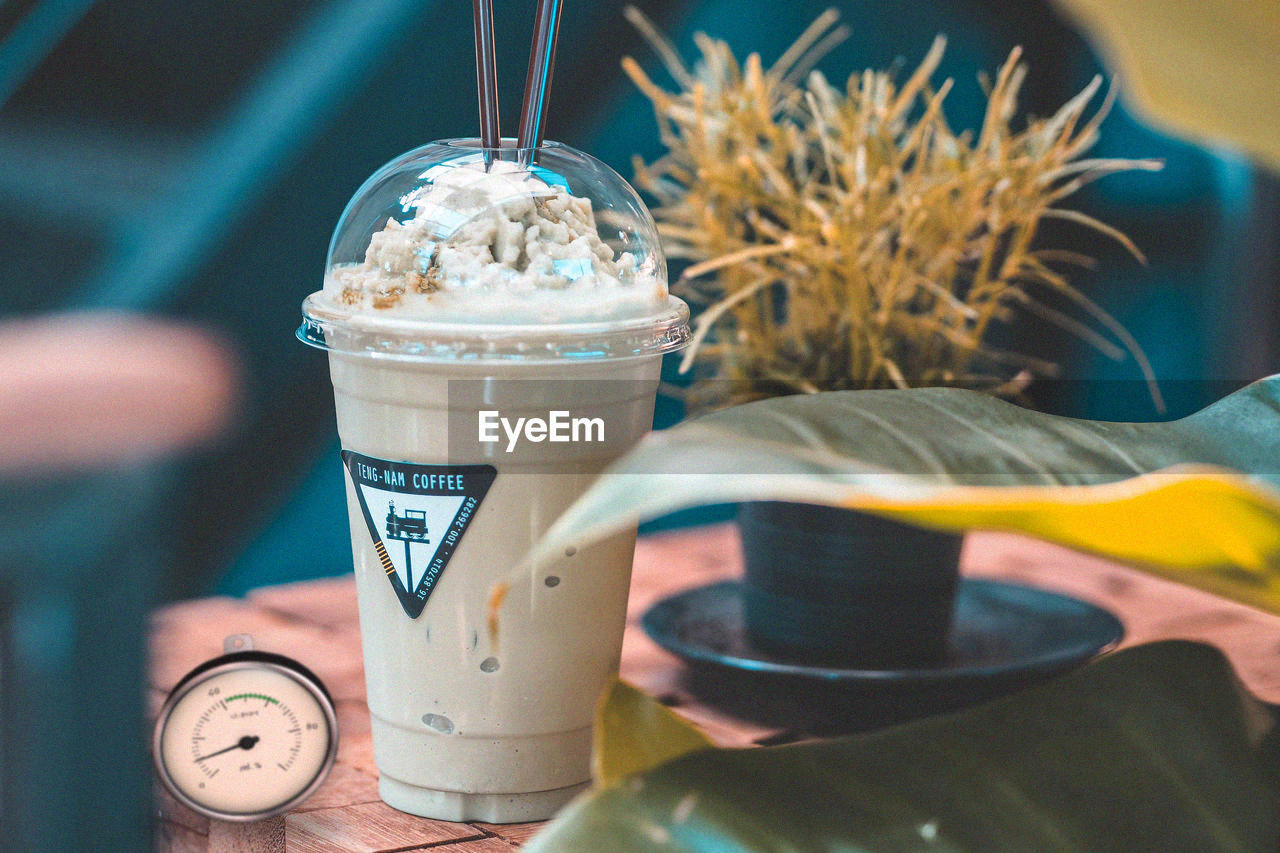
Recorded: {"value": 10, "unit": "%"}
